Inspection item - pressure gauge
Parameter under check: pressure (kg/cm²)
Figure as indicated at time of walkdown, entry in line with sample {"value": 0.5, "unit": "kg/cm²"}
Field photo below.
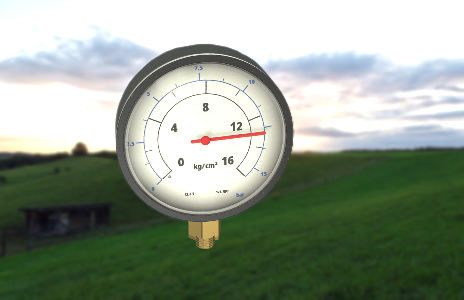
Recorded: {"value": 13, "unit": "kg/cm²"}
